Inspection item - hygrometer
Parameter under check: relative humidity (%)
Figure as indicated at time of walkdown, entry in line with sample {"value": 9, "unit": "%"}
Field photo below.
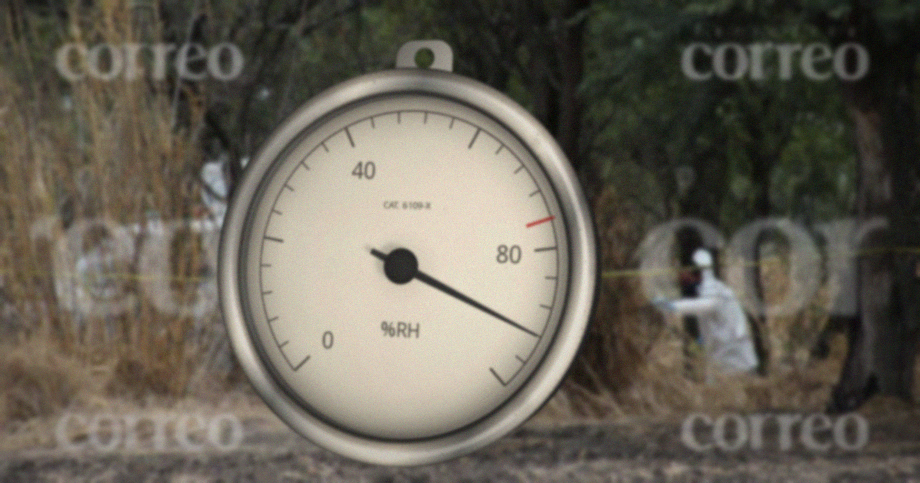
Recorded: {"value": 92, "unit": "%"}
